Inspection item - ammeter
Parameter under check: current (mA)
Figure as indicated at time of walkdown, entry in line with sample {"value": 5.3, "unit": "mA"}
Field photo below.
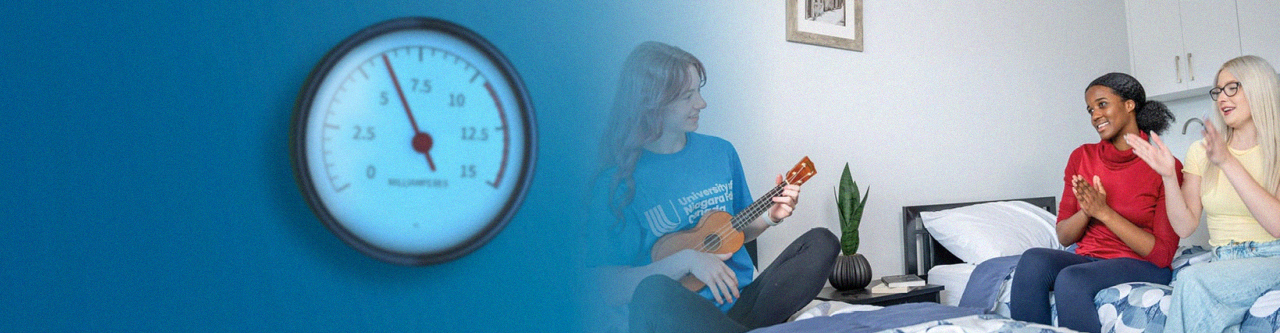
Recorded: {"value": 6, "unit": "mA"}
